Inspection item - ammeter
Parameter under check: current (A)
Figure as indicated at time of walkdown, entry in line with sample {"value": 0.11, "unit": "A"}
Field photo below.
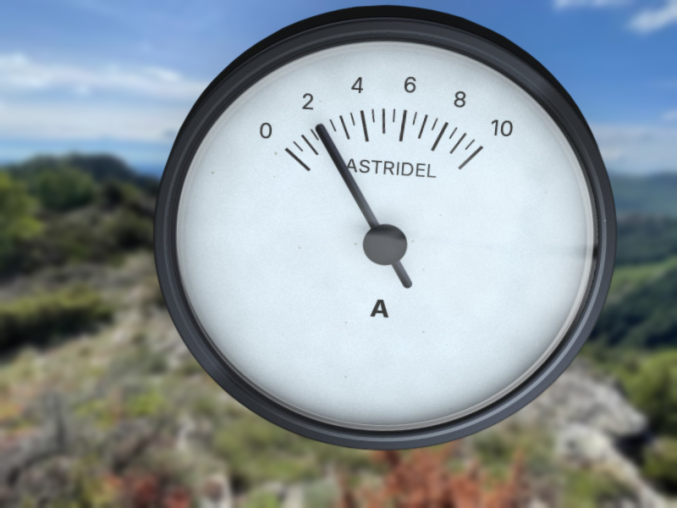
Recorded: {"value": 2, "unit": "A"}
